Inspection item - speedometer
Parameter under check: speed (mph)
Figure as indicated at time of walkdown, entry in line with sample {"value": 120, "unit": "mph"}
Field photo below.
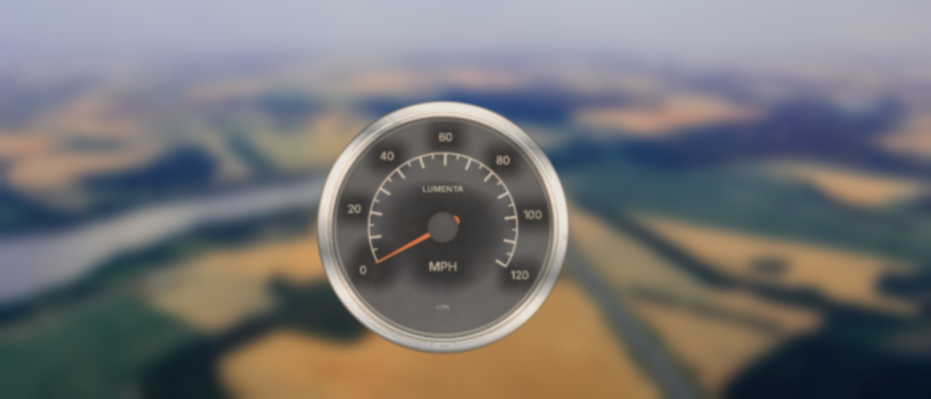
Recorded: {"value": 0, "unit": "mph"}
